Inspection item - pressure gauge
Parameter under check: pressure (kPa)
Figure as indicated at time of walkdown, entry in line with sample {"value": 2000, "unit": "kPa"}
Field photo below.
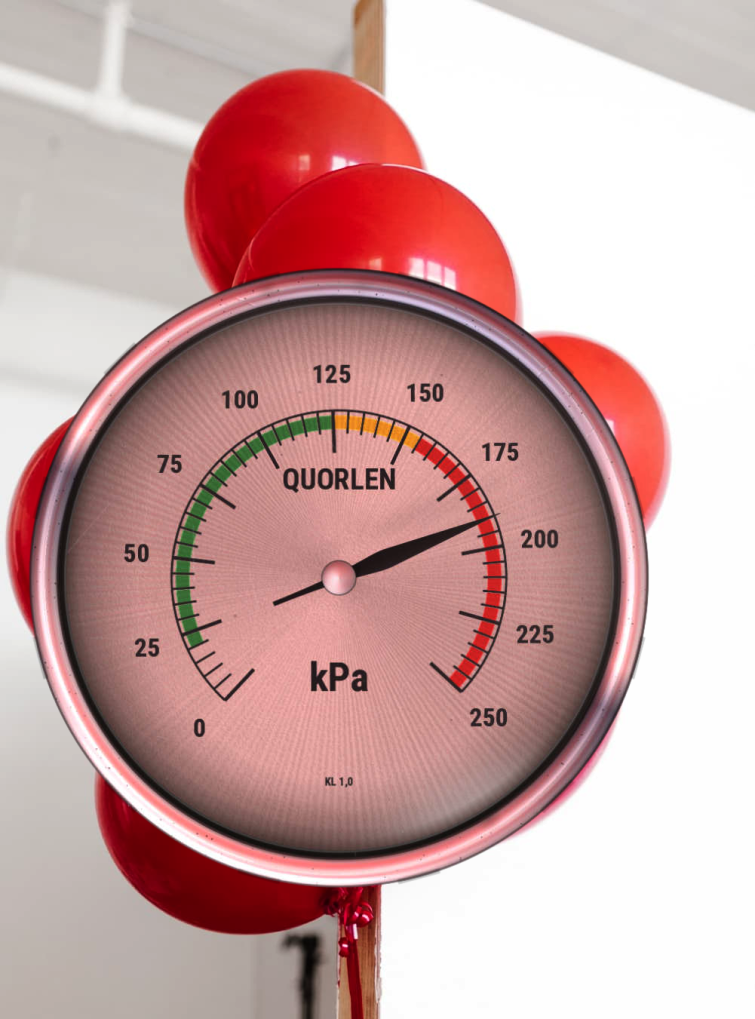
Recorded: {"value": 190, "unit": "kPa"}
